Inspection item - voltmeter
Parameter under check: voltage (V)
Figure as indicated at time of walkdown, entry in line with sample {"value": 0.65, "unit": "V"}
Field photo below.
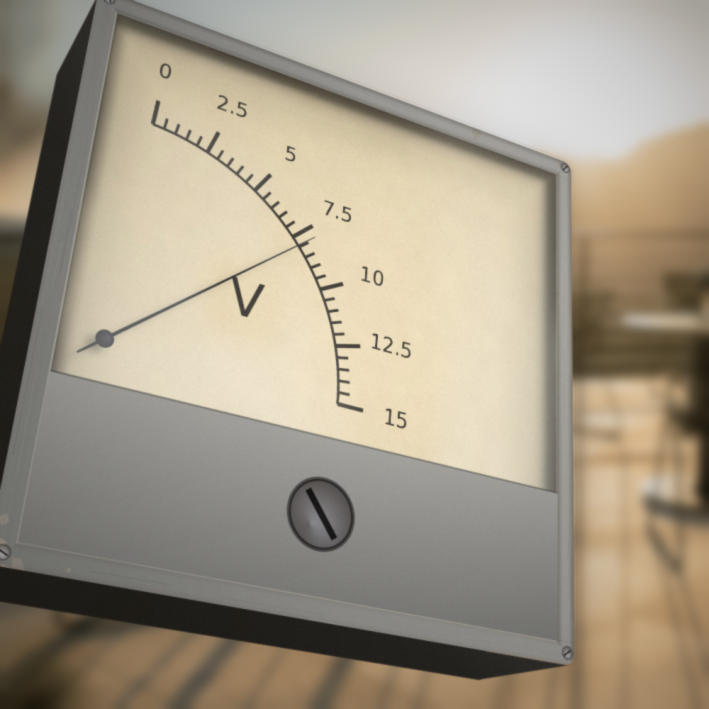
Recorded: {"value": 8, "unit": "V"}
